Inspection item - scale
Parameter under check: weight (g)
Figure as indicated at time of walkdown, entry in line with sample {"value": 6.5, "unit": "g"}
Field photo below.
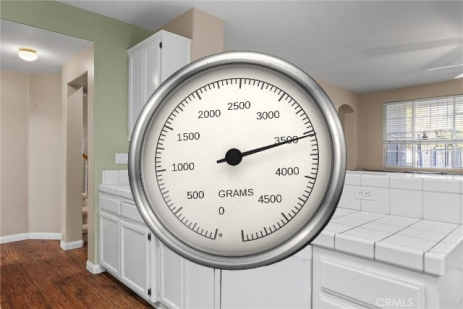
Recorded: {"value": 3550, "unit": "g"}
